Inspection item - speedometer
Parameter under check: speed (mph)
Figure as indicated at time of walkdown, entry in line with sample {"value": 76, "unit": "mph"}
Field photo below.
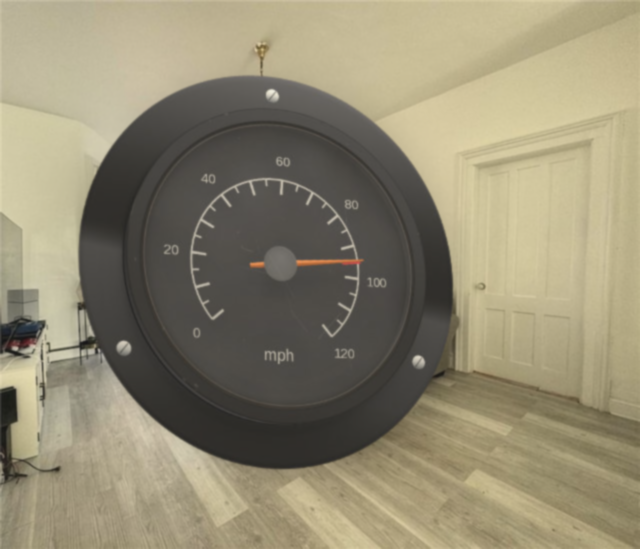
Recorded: {"value": 95, "unit": "mph"}
